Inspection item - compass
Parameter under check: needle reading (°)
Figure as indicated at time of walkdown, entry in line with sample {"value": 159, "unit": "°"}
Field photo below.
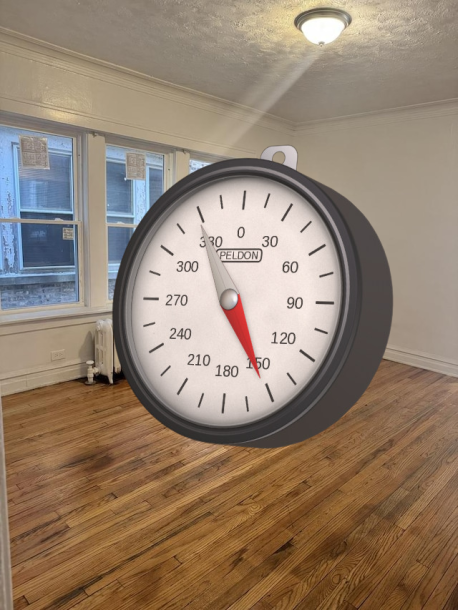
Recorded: {"value": 150, "unit": "°"}
